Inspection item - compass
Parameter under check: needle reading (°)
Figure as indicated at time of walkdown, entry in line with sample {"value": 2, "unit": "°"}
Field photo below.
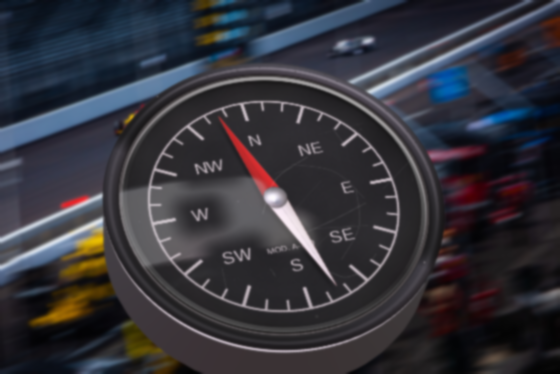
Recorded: {"value": 345, "unit": "°"}
